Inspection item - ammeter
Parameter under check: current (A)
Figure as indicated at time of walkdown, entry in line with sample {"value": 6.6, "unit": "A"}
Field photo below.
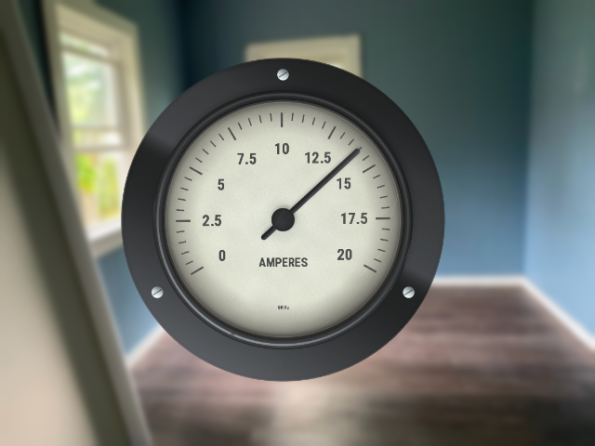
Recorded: {"value": 14, "unit": "A"}
